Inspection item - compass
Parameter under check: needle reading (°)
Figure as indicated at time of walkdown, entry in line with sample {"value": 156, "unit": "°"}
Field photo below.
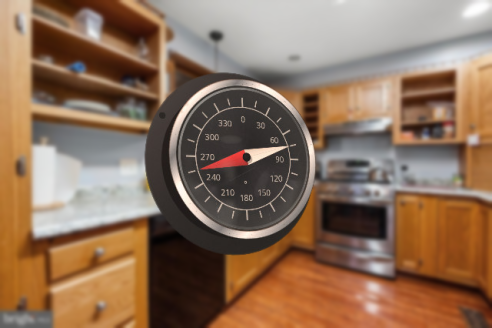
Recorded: {"value": 255, "unit": "°"}
